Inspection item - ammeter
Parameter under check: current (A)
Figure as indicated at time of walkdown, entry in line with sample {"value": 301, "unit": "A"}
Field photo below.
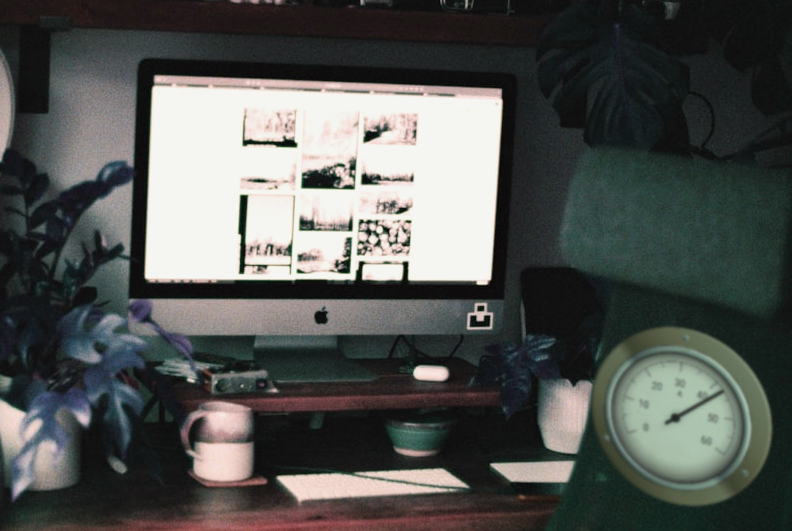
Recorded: {"value": 42.5, "unit": "A"}
